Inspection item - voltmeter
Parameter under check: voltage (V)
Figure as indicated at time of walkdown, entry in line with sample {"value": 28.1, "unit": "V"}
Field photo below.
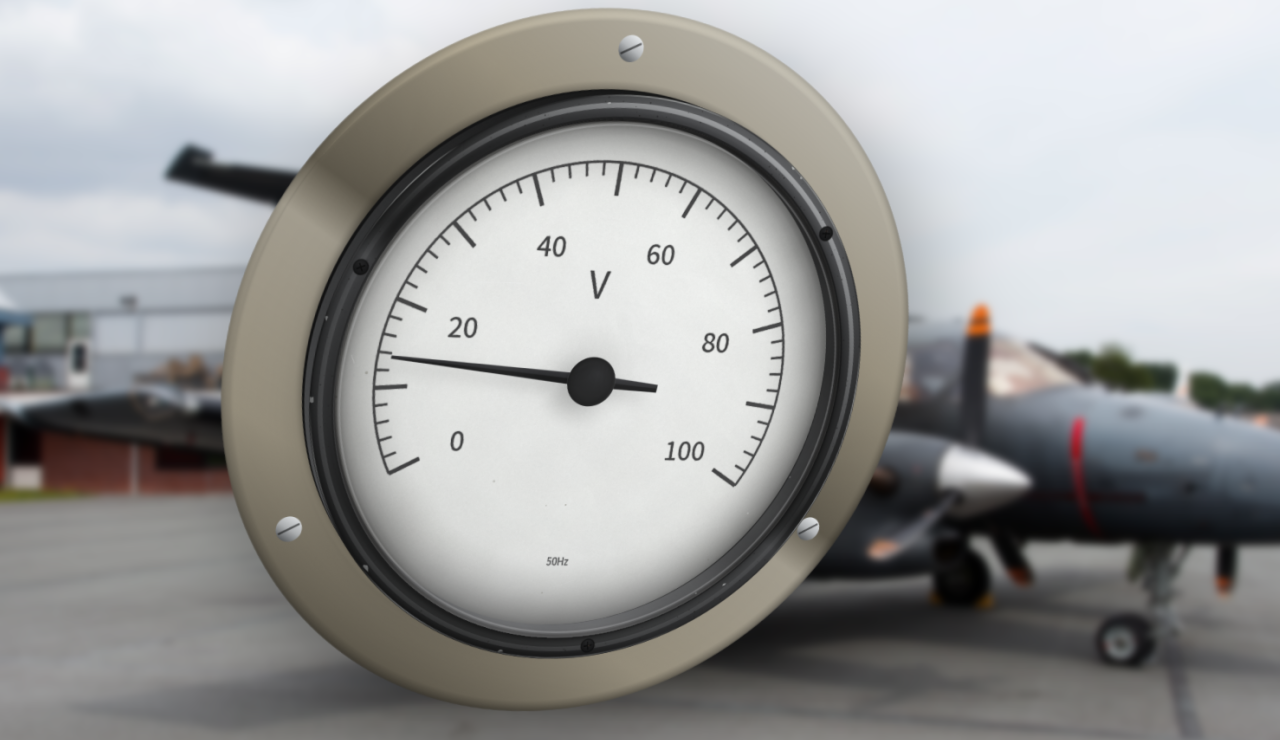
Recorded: {"value": 14, "unit": "V"}
